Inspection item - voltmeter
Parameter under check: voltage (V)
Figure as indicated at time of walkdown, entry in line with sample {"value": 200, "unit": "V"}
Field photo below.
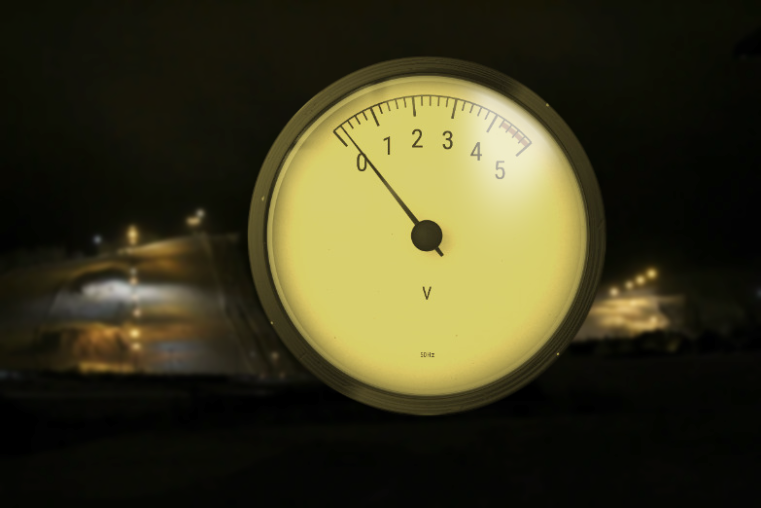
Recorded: {"value": 0.2, "unit": "V"}
